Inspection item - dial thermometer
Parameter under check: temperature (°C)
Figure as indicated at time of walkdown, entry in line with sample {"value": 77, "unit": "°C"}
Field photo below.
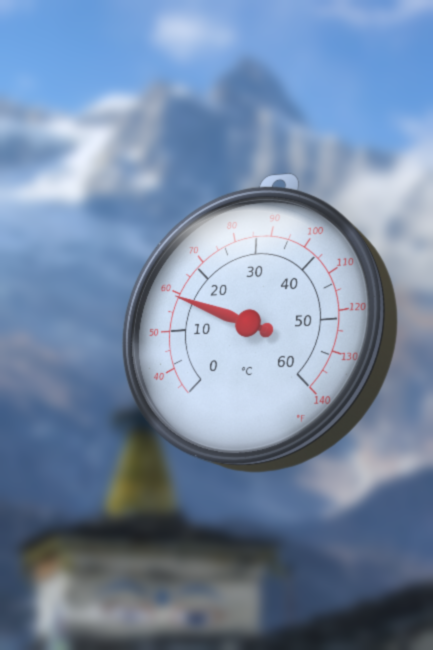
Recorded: {"value": 15, "unit": "°C"}
